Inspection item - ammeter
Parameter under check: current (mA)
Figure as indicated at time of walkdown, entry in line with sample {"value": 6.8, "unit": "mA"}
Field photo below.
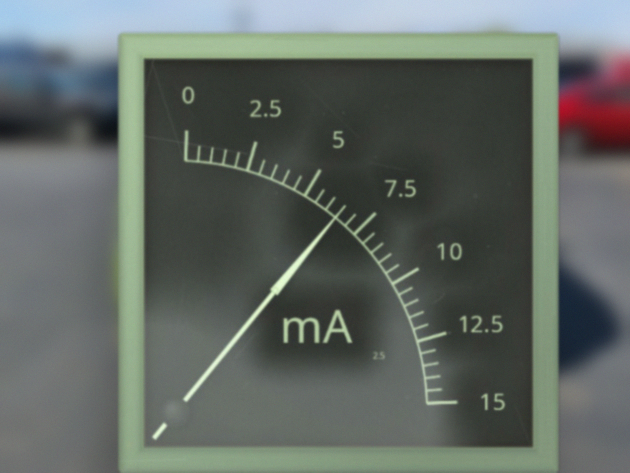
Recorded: {"value": 6.5, "unit": "mA"}
